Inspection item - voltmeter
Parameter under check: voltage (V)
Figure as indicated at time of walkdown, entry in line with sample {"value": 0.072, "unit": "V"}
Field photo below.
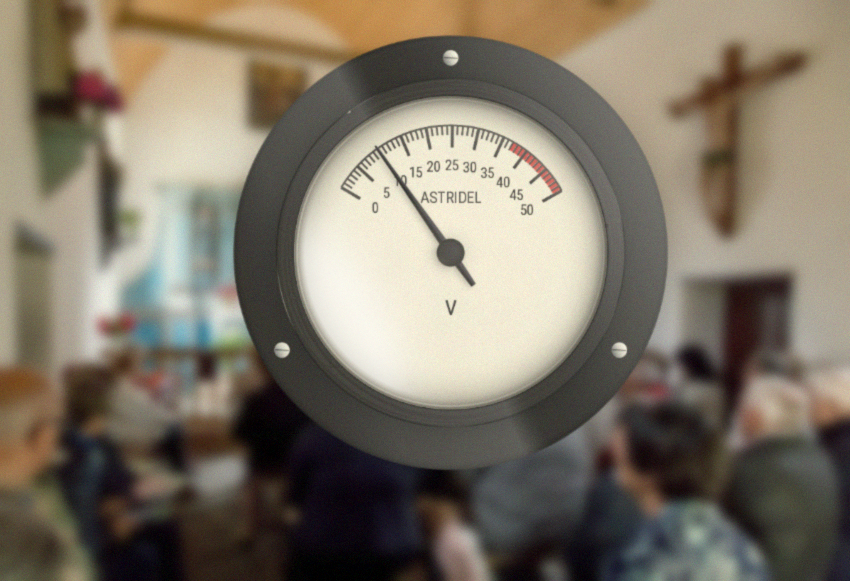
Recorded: {"value": 10, "unit": "V"}
